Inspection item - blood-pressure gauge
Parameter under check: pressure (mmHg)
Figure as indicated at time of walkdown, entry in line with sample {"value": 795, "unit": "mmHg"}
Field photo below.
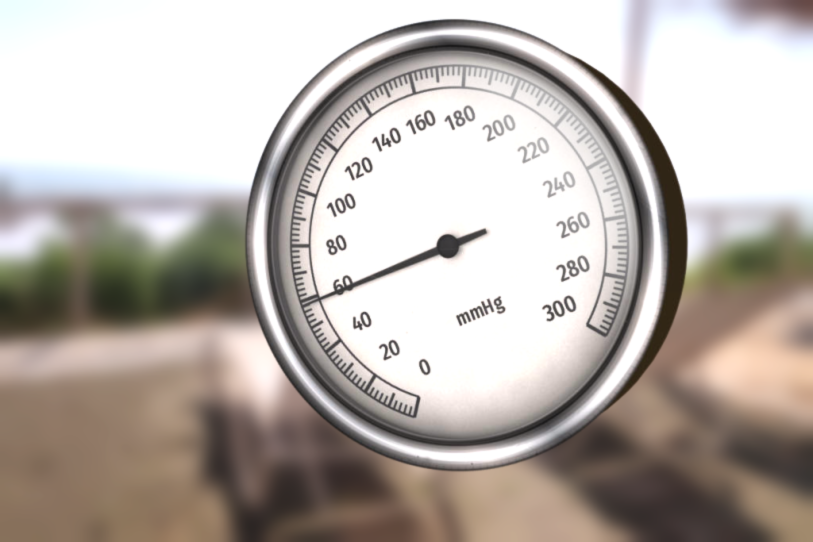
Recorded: {"value": 58, "unit": "mmHg"}
